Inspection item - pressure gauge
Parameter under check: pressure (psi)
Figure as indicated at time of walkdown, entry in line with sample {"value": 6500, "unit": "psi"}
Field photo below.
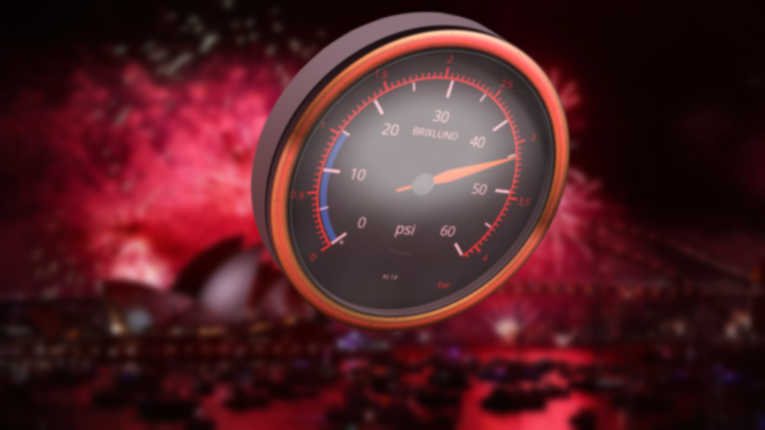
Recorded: {"value": 45, "unit": "psi"}
